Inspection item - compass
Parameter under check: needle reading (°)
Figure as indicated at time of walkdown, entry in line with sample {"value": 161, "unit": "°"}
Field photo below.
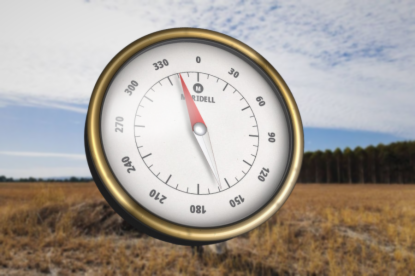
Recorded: {"value": 340, "unit": "°"}
